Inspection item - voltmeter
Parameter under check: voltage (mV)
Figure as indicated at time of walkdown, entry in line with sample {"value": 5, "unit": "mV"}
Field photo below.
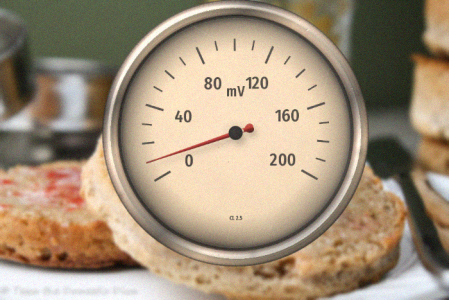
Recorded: {"value": 10, "unit": "mV"}
